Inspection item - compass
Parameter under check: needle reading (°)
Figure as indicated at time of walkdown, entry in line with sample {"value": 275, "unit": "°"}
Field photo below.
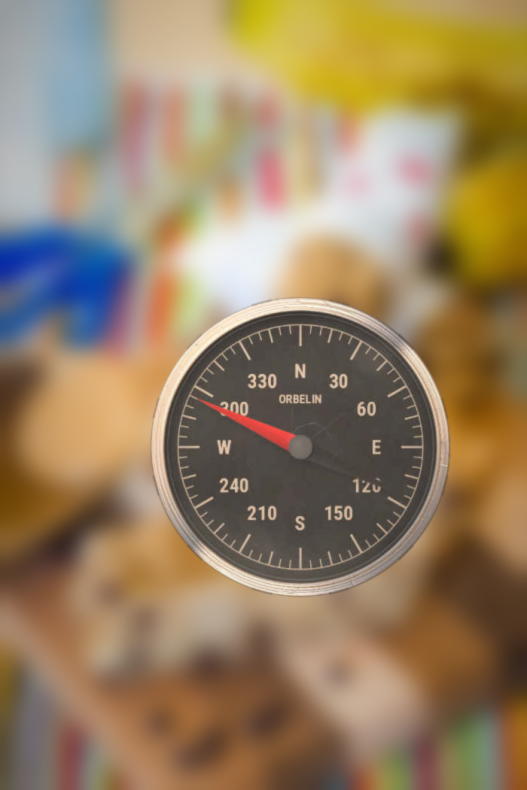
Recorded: {"value": 295, "unit": "°"}
